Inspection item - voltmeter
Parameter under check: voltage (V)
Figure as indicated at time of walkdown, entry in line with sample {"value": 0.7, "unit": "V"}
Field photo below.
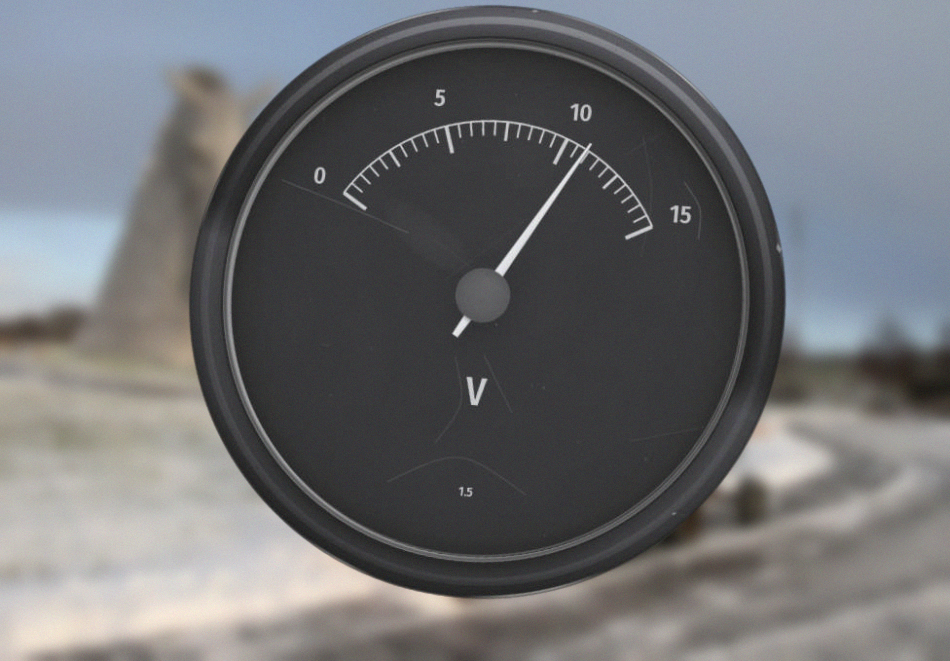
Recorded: {"value": 11, "unit": "V"}
